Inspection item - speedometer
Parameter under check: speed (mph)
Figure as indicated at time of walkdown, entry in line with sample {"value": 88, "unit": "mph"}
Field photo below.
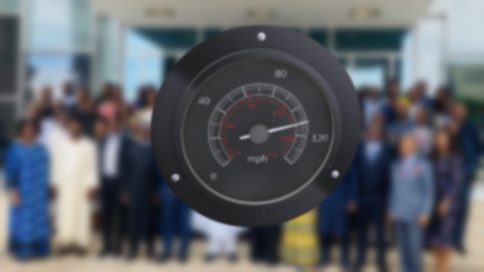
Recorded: {"value": 110, "unit": "mph"}
